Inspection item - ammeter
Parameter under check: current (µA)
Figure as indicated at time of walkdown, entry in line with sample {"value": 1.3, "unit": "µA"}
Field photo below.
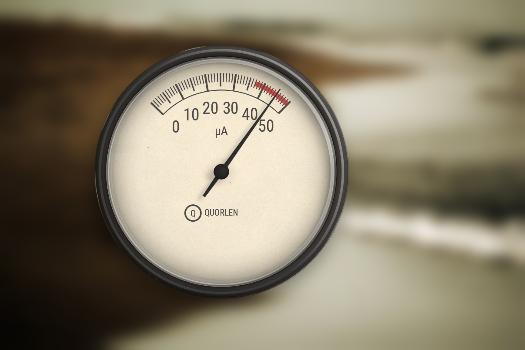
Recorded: {"value": 45, "unit": "µA"}
